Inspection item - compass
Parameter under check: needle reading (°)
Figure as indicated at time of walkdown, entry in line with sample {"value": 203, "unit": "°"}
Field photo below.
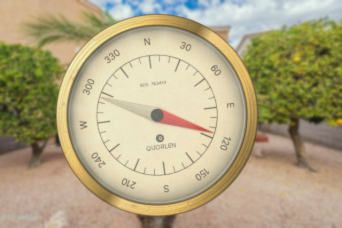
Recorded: {"value": 115, "unit": "°"}
